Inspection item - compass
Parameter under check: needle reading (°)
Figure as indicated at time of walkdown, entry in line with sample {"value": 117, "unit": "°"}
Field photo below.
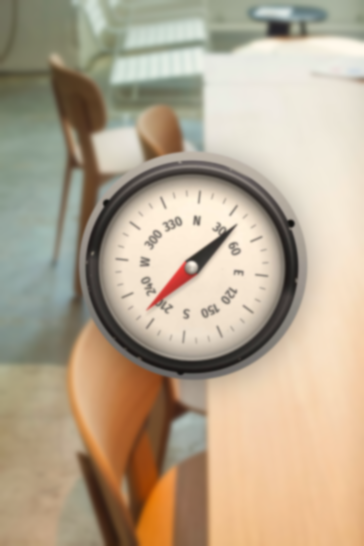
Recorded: {"value": 220, "unit": "°"}
